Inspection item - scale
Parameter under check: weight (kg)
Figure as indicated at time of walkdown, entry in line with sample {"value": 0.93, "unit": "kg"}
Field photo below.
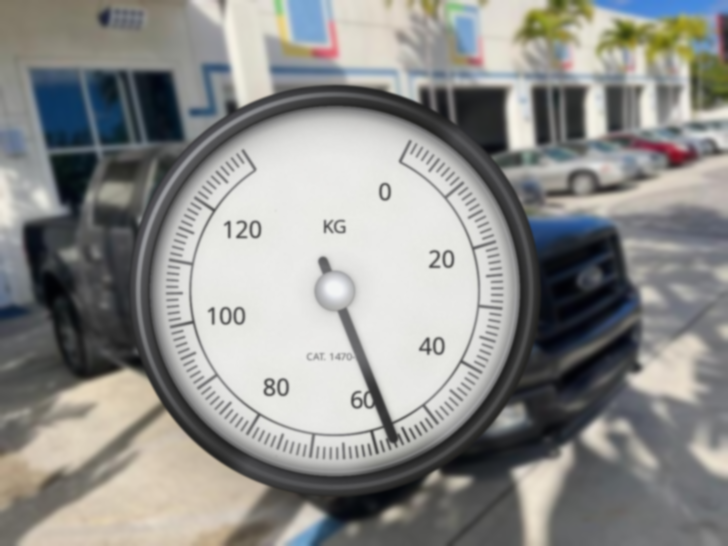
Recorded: {"value": 57, "unit": "kg"}
